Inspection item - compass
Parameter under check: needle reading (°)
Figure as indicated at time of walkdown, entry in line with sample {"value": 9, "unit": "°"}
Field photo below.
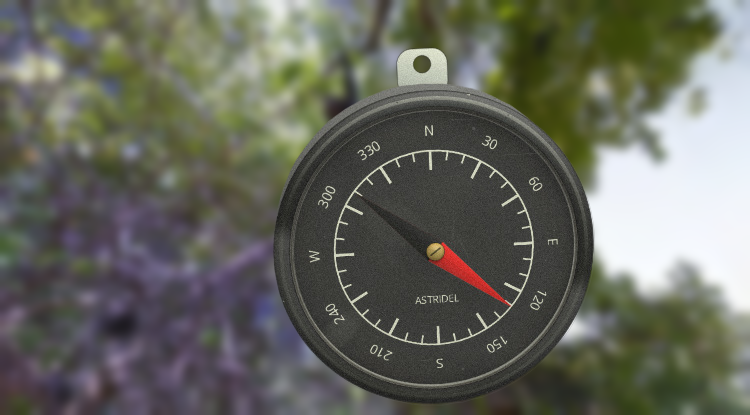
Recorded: {"value": 130, "unit": "°"}
